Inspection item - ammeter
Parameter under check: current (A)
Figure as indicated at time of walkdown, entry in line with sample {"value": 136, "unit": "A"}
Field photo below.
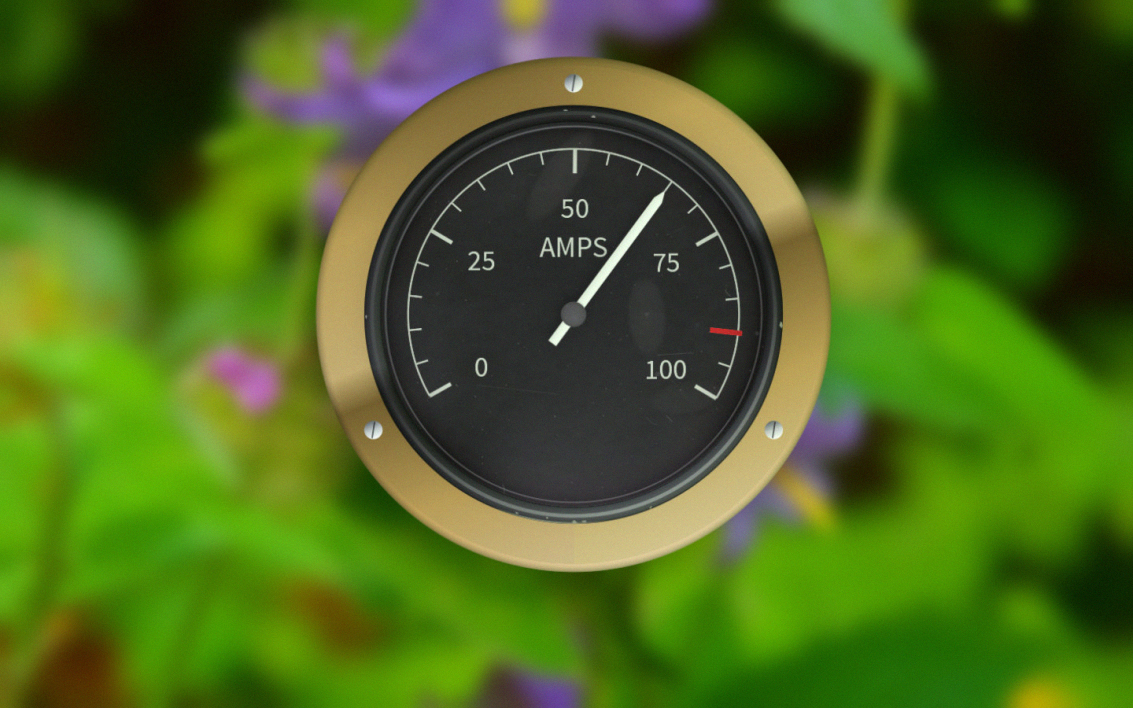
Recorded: {"value": 65, "unit": "A"}
